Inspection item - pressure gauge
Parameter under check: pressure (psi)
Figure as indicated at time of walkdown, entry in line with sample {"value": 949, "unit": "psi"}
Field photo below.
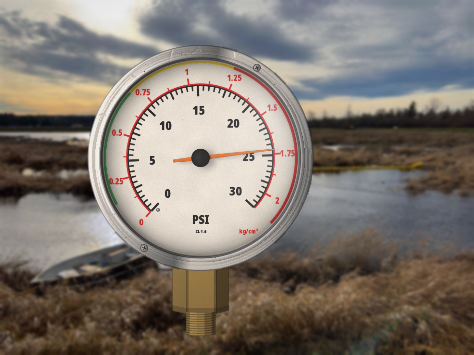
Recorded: {"value": 24.5, "unit": "psi"}
